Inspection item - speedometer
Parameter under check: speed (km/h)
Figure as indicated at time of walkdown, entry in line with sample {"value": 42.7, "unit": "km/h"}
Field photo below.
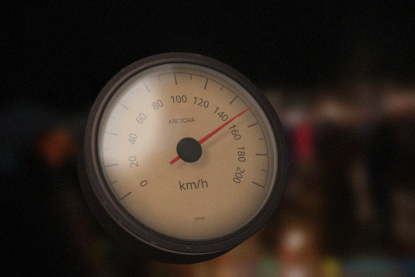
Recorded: {"value": 150, "unit": "km/h"}
